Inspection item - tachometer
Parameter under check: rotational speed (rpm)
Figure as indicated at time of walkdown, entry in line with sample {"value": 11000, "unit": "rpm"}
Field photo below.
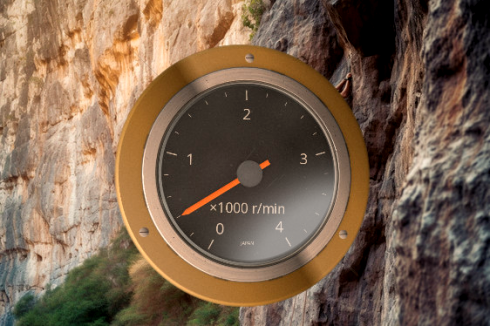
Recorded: {"value": 400, "unit": "rpm"}
